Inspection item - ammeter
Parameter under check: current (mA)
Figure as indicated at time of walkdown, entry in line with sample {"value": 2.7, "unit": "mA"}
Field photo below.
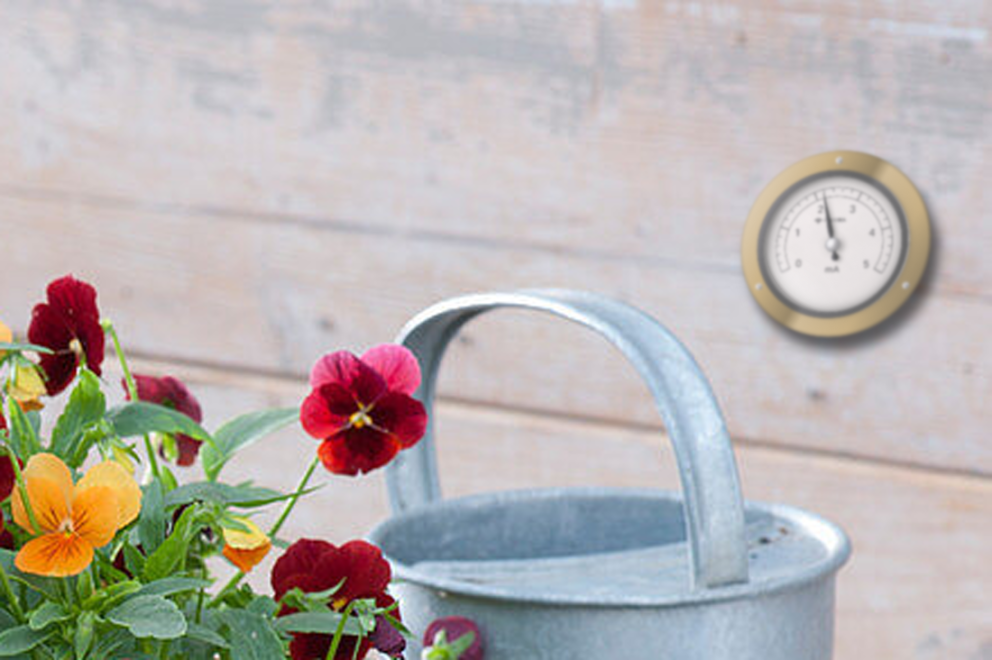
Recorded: {"value": 2.2, "unit": "mA"}
